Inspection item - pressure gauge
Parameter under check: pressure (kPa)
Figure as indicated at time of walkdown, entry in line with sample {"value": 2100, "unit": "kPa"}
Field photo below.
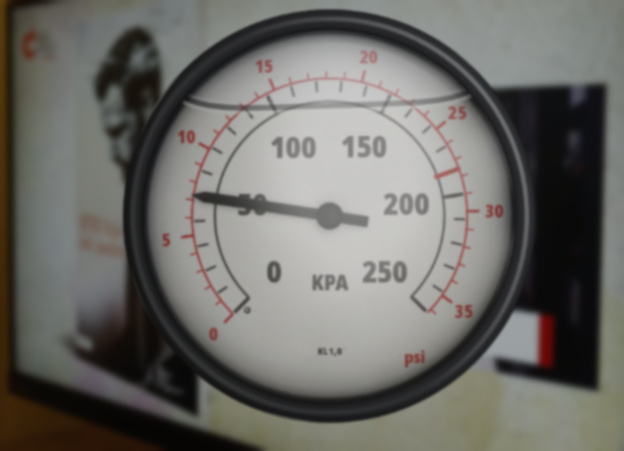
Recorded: {"value": 50, "unit": "kPa"}
